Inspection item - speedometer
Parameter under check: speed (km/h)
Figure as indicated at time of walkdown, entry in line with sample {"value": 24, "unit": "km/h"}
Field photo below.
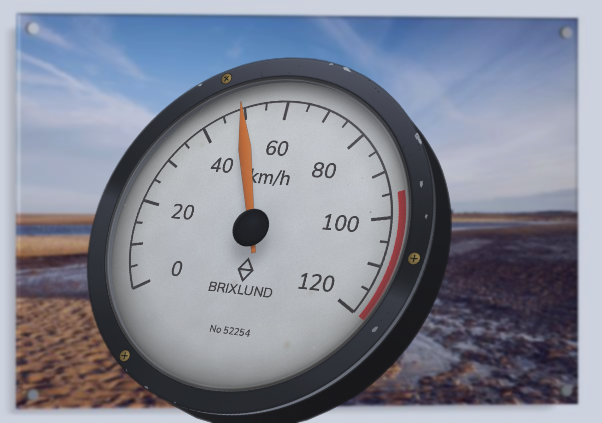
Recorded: {"value": 50, "unit": "km/h"}
